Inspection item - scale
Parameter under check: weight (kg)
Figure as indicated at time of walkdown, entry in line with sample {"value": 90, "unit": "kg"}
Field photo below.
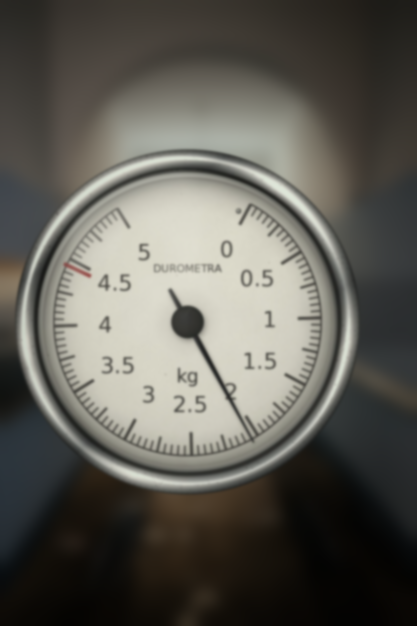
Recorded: {"value": 2.05, "unit": "kg"}
